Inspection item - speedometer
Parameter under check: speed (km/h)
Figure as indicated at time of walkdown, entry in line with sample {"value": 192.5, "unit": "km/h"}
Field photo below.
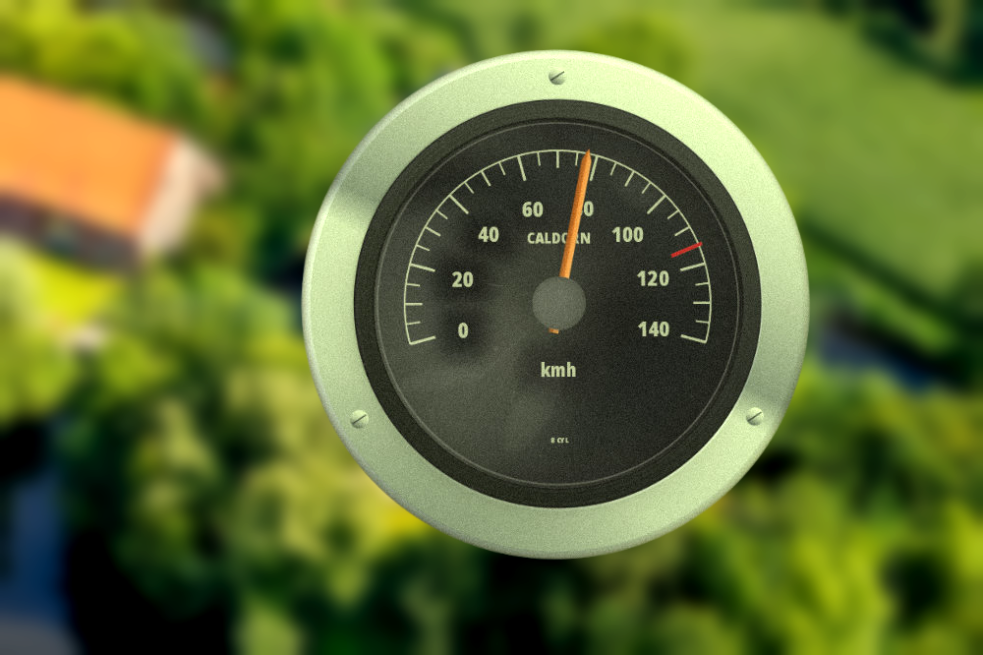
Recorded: {"value": 77.5, "unit": "km/h"}
